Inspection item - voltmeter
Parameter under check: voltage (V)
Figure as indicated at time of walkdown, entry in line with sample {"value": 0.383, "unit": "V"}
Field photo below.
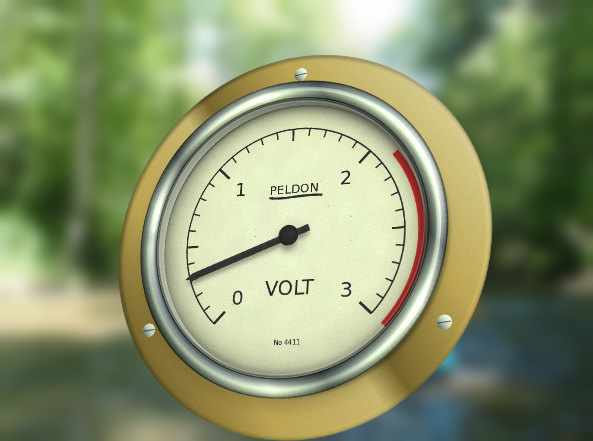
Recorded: {"value": 0.3, "unit": "V"}
